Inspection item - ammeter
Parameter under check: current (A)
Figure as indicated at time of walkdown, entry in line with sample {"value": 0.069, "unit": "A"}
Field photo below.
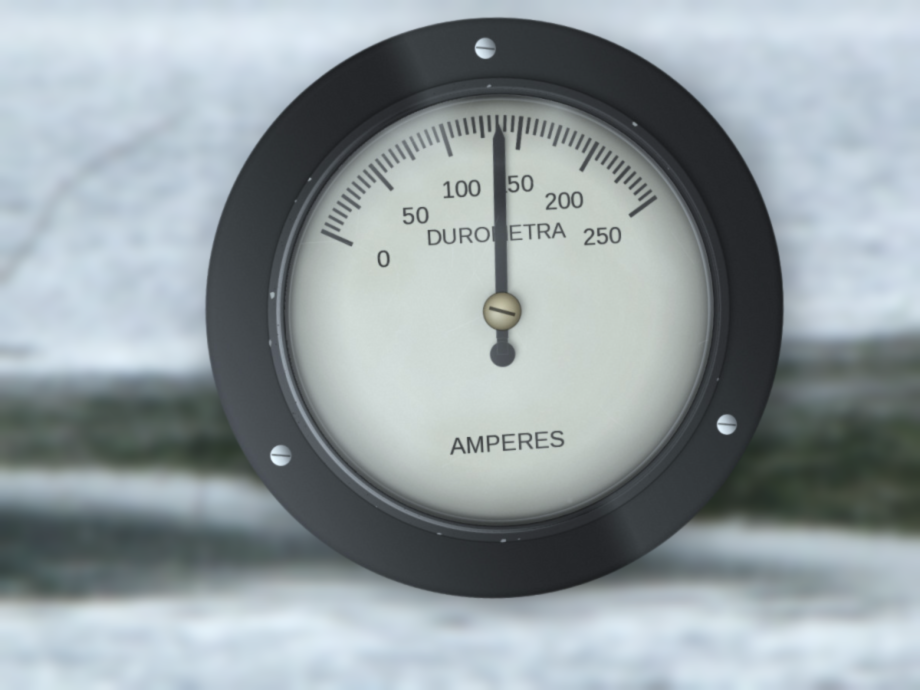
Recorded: {"value": 135, "unit": "A"}
